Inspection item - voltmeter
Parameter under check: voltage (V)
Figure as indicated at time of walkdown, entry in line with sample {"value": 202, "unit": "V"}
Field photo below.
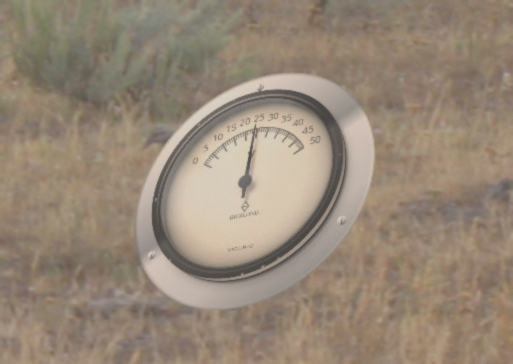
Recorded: {"value": 25, "unit": "V"}
